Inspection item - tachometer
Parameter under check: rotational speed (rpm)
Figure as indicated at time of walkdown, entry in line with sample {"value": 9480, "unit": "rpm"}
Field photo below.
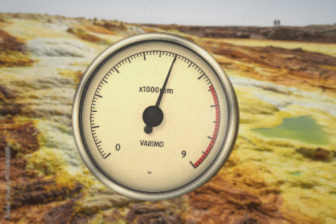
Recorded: {"value": 5000, "unit": "rpm"}
